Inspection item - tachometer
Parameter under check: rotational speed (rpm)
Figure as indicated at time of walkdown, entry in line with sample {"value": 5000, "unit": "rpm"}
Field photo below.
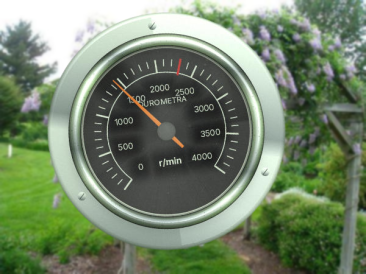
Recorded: {"value": 1450, "unit": "rpm"}
